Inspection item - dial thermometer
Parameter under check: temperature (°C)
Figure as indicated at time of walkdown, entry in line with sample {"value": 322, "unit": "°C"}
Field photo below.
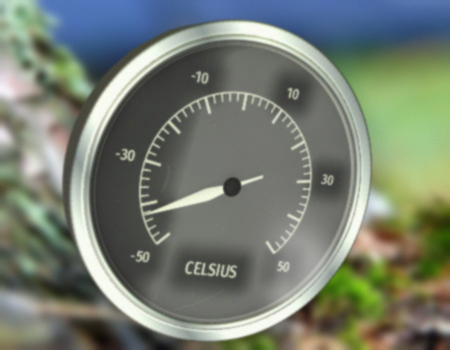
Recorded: {"value": -42, "unit": "°C"}
